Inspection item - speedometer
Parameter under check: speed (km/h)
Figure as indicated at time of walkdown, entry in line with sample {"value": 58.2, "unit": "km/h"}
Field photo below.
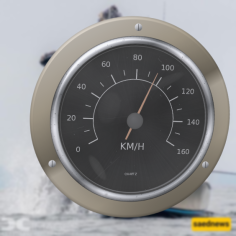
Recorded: {"value": 95, "unit": "km/h"}
